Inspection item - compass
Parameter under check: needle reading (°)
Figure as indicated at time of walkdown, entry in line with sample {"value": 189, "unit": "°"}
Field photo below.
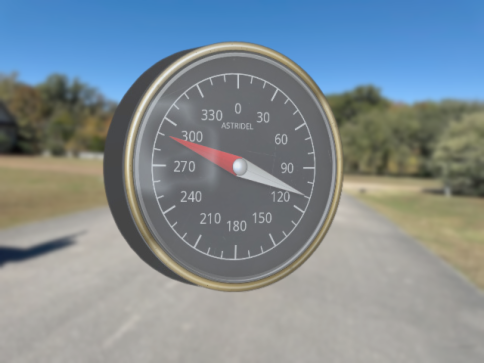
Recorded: {"value": 290, "unit": "°"}
